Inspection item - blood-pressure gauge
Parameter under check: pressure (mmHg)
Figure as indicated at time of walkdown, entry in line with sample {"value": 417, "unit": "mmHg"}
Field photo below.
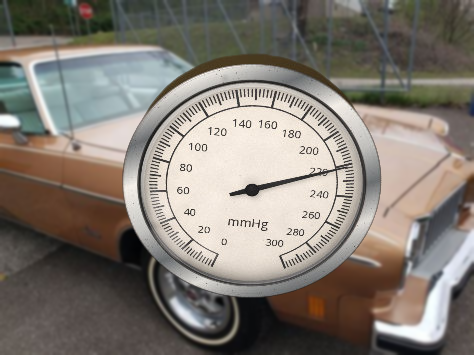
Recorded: {"value": 220, "unit": "mmHg"}
